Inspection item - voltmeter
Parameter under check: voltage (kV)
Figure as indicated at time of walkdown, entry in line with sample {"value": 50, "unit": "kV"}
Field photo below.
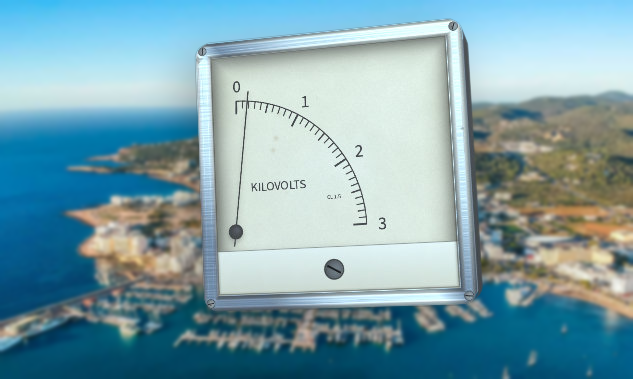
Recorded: {"value": 0.2, "unit": "kV"}
